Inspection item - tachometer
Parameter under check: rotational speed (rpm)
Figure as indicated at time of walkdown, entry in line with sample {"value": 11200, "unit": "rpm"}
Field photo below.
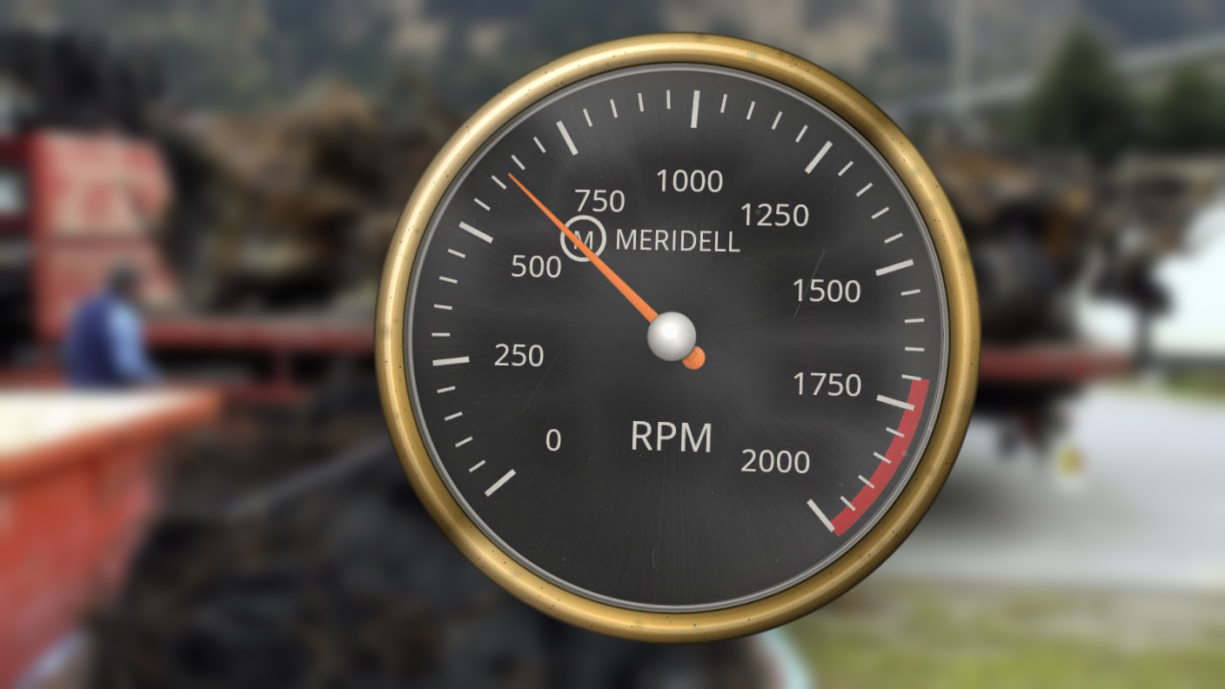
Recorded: {"value": 625, "unit": "rpm"}
